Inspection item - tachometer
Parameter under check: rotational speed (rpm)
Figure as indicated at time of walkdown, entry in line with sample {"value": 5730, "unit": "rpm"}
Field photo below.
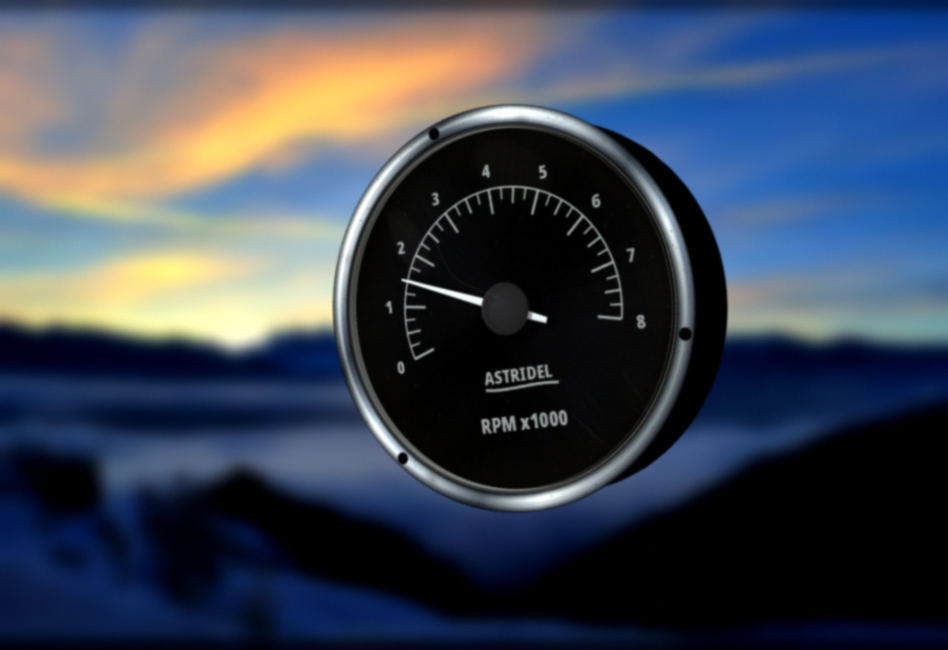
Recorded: {"value": 1500, "unit": "rpm"}
